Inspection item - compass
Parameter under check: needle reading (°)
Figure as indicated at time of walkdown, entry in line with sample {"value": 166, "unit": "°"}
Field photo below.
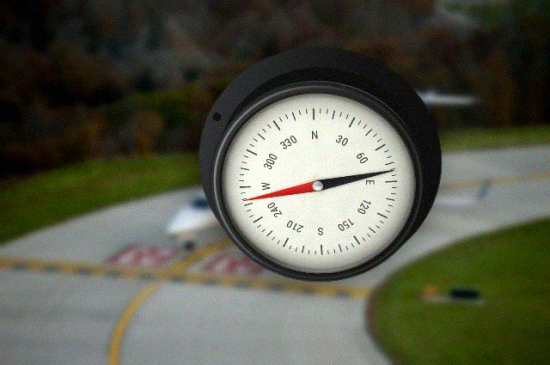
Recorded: {"value": 260, "unit": "°"}
